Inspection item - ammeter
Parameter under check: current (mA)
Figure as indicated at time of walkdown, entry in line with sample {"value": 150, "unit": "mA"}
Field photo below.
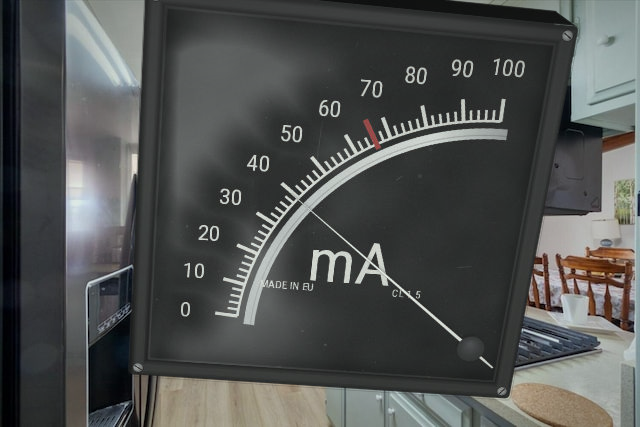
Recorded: {"value": 40, "unit": "mA"}
